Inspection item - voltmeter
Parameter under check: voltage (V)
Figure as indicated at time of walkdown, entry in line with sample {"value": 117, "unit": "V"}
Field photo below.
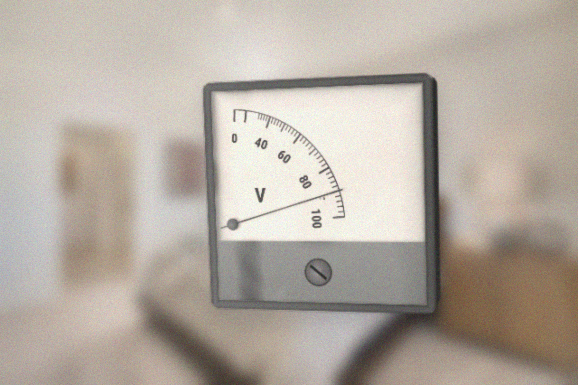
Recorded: {"value": 90, "unit": "V"}
